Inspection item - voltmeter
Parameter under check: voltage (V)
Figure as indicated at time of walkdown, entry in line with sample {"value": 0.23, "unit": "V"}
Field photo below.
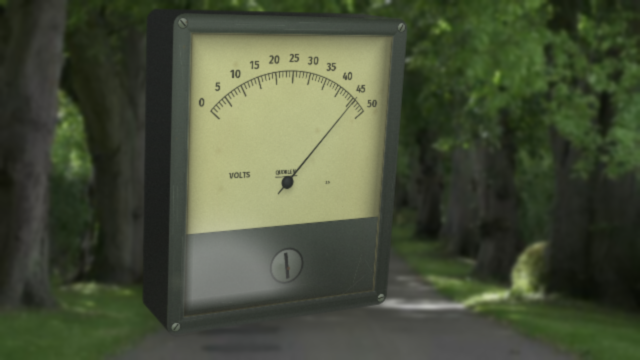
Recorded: {"value": 45, "unit": "V"}
